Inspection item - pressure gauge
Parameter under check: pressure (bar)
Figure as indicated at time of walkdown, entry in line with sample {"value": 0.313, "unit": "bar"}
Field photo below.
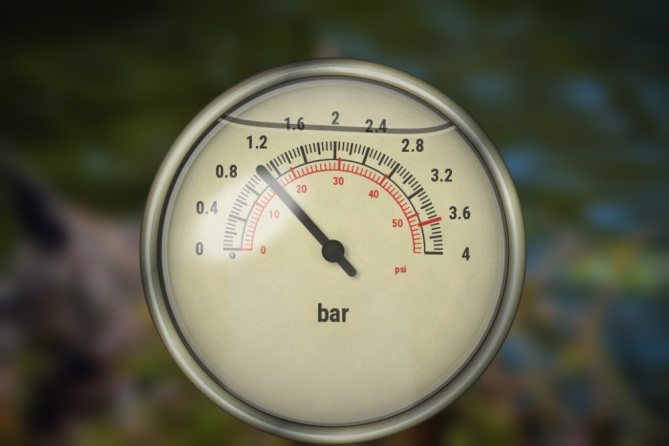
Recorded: {"value": 1.05, "unit": "bar"}
